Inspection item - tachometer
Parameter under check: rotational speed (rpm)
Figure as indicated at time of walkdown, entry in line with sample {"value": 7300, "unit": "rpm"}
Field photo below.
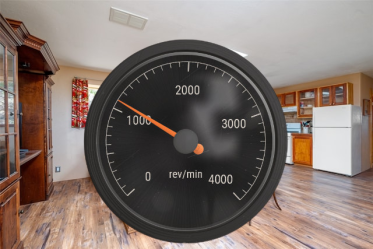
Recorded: {"value": 1100, "unit": "rpm"}
